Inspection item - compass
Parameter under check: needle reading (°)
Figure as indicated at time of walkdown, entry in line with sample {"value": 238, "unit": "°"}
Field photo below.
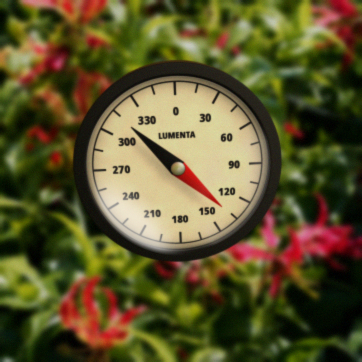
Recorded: {"value": 135, "unit": "°"}
